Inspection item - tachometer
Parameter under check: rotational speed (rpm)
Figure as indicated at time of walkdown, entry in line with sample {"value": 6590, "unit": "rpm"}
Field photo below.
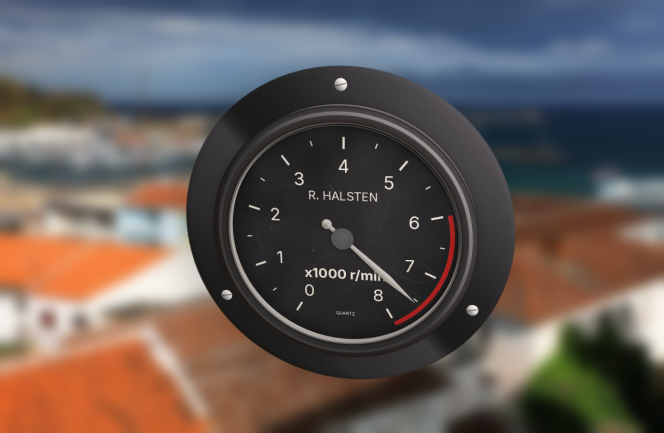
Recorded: {"value": 7500, "unit": "rpm"}
